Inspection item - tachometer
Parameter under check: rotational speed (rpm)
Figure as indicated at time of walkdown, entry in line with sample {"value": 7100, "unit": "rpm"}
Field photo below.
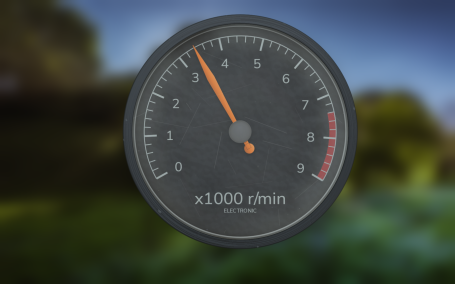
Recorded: {"value": 3400, "unit": "rpm"}
